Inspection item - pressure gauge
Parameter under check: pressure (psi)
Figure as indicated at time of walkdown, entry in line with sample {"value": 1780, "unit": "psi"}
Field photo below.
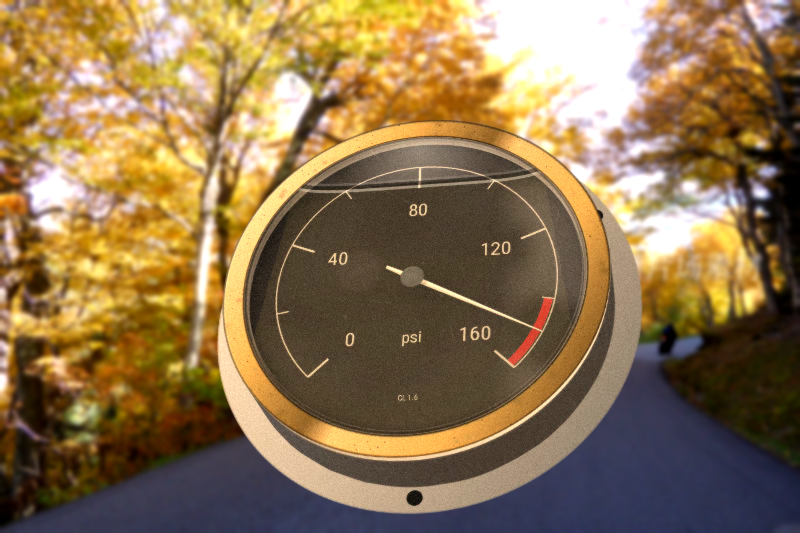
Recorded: {"value": 150, "unit": "psi"}
